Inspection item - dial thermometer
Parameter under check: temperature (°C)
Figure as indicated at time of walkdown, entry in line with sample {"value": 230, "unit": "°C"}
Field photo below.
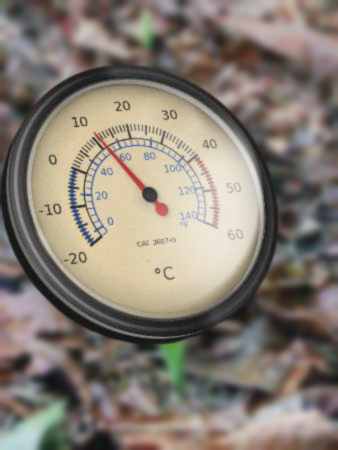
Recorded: {"value": 10, "unit": "°C"}
